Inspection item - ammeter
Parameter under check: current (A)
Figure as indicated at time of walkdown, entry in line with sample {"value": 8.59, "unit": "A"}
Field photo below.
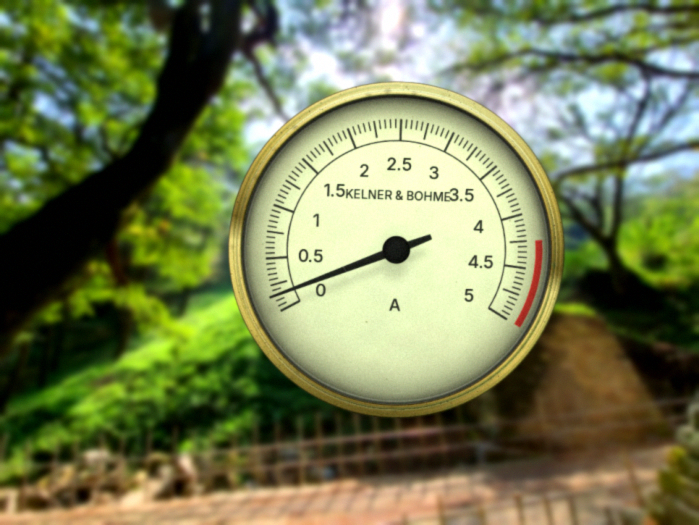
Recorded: {"value": 0.15, "unit": "A"}
